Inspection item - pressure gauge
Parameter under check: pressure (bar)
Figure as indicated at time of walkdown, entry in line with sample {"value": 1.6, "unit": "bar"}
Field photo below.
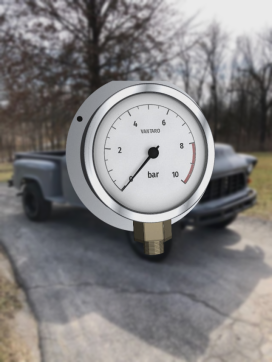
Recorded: {"value": 0, "unit": "bar"}
